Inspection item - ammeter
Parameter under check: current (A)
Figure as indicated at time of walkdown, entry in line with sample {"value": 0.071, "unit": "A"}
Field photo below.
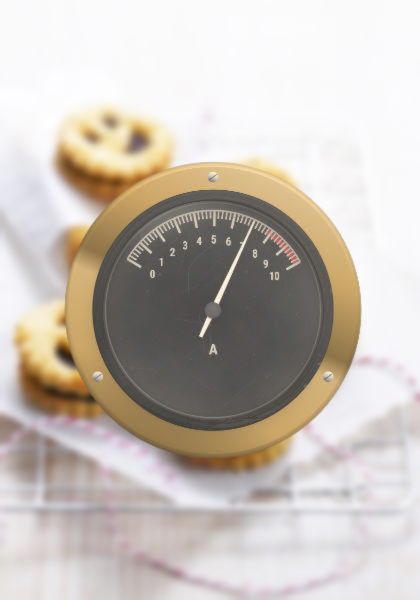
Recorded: {"value": 7, "unit": "A"}
